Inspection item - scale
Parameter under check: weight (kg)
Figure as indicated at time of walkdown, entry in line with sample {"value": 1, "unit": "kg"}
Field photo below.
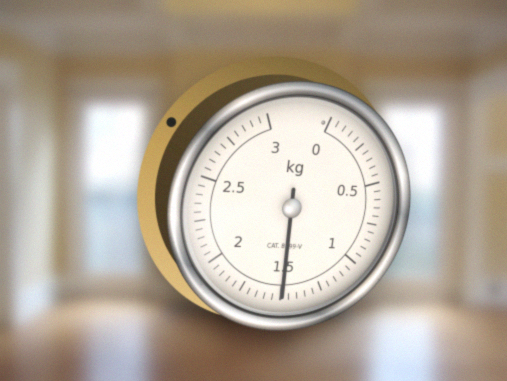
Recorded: {"value": 1.5, "unit": "kg"}
